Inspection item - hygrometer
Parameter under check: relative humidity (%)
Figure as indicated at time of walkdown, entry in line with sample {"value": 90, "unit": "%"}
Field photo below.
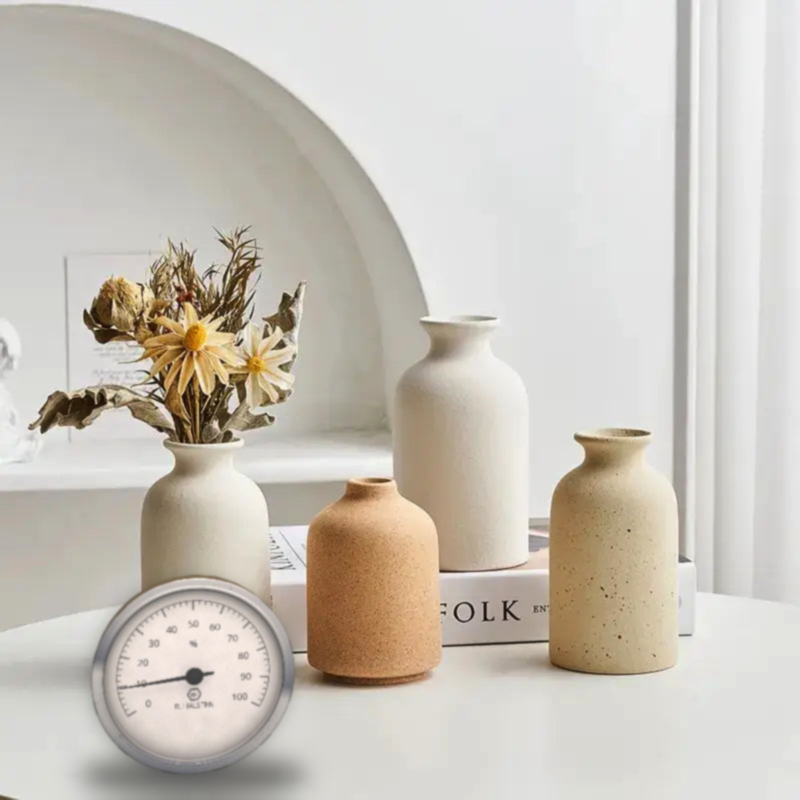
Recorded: {"value": 10, "unit": "%"}
